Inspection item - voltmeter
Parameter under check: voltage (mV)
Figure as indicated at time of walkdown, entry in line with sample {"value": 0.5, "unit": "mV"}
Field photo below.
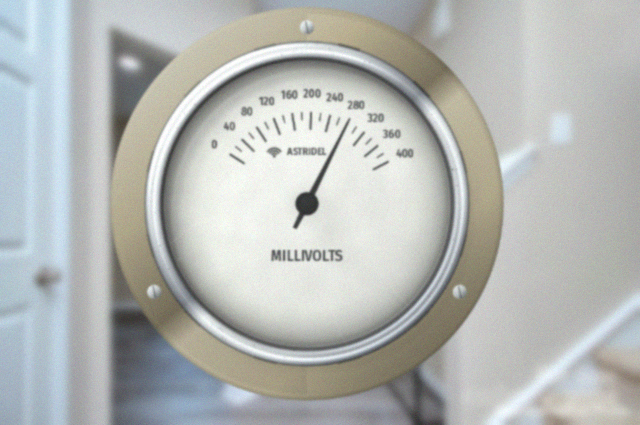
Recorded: {"value": 280, "unit": "mV"}
